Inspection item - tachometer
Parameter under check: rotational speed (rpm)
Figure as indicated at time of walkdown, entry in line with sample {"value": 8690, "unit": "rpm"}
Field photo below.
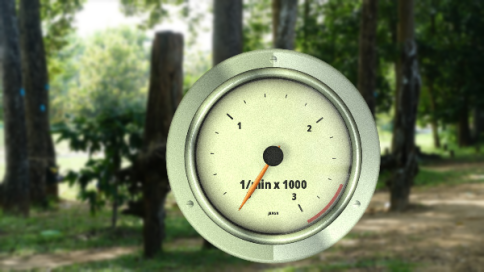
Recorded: {"value": 0, "unit": "rpm"}
